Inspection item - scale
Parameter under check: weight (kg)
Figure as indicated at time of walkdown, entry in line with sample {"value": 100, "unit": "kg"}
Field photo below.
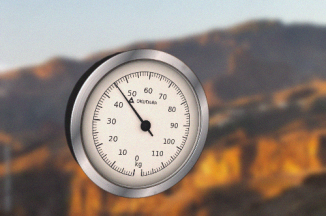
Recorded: {"value": 45, "unit": "kg"}
